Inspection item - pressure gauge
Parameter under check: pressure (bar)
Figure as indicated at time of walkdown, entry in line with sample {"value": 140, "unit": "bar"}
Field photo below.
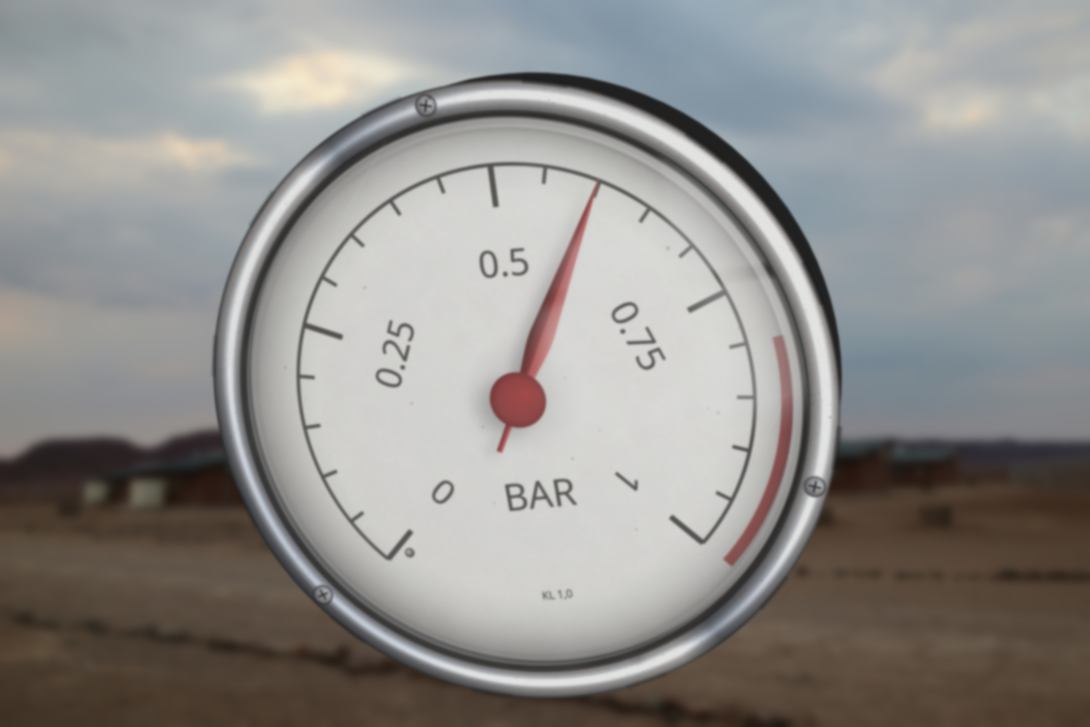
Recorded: {"value": 0.6, "unit": "bar"}
